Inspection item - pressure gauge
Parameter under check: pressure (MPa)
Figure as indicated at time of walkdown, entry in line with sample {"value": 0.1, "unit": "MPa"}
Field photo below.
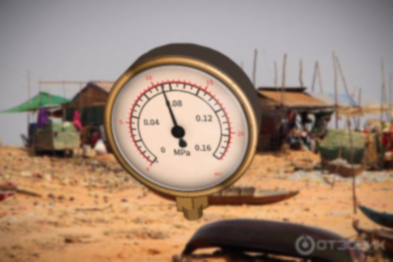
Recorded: {"value": 0.075, "unit": "MPa"}
